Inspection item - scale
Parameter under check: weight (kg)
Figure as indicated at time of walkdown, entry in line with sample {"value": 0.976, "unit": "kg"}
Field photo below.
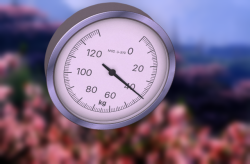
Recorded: {"value": 40, "unit": "kg"}
